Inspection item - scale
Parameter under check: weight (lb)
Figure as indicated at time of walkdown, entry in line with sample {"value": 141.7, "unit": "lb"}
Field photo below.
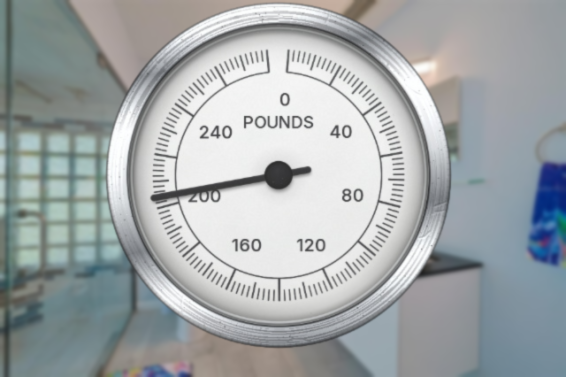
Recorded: {"value": 204, "unit": "lb"}
